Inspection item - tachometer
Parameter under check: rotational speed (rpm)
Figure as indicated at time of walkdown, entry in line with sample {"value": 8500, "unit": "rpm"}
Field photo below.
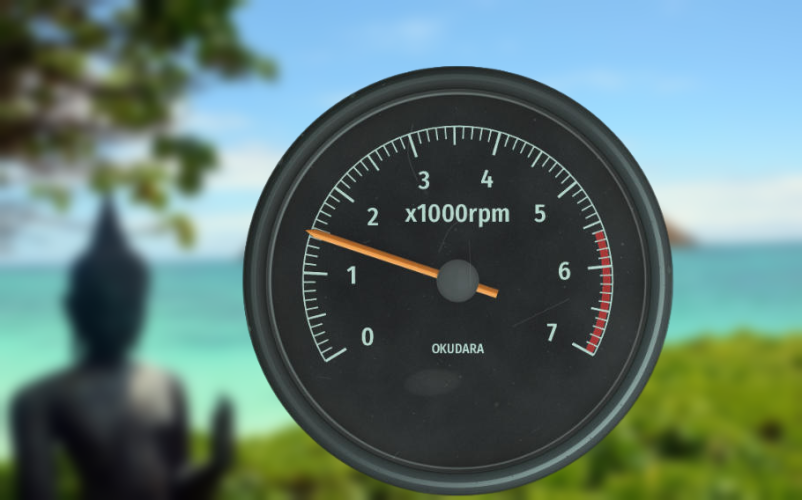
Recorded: {"value": 1450, "unit": "rpm"}
